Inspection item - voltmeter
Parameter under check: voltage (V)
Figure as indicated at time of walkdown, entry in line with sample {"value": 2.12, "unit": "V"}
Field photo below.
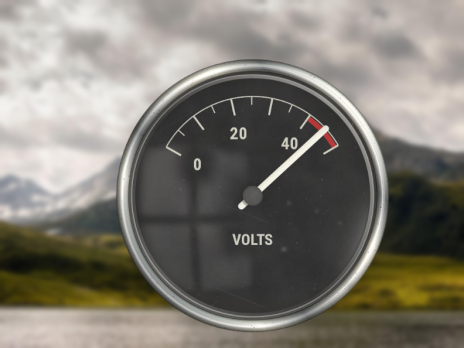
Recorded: {"value": 45, "unit": "V"}
